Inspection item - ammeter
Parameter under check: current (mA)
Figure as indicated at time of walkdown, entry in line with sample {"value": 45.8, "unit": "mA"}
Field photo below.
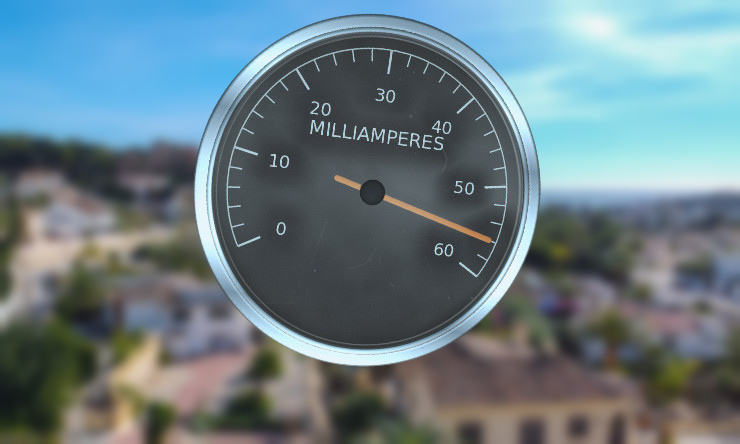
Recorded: {"value": 56, "unit": "mA"}
